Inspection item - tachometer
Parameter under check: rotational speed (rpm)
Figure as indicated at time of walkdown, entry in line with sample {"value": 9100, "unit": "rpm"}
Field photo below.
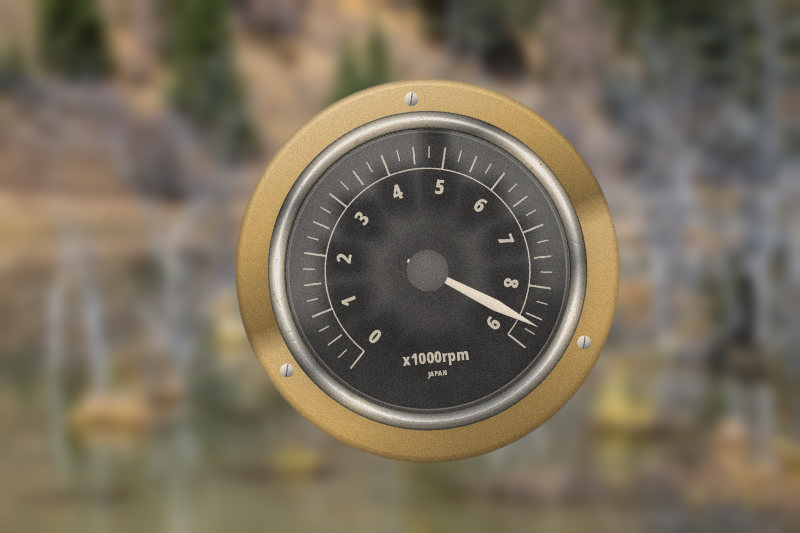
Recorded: {"value": 8625, "unit": "rpm"}
